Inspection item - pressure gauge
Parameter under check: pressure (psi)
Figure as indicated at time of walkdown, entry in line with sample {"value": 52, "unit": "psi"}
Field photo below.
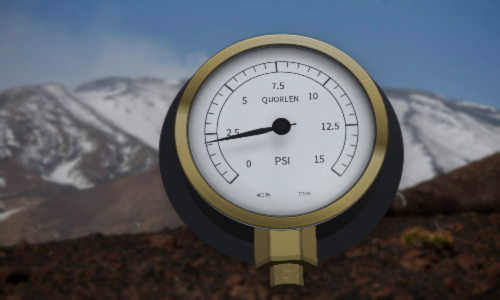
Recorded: {"value": 2, "unit": "psi"}
